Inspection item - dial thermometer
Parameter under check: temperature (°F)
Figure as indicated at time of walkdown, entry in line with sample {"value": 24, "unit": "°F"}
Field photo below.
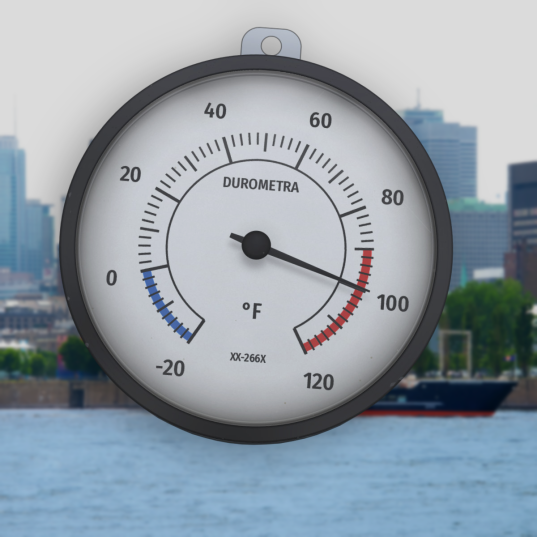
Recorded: {"value": 100, "unit": "°F"}
